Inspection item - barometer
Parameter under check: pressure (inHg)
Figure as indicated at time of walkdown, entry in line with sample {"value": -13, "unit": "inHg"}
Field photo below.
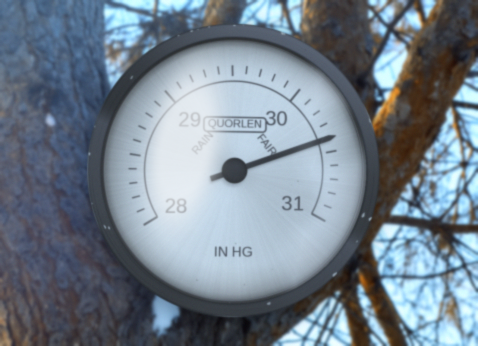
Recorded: {"value": 30.4, "unit": "inHg"}
